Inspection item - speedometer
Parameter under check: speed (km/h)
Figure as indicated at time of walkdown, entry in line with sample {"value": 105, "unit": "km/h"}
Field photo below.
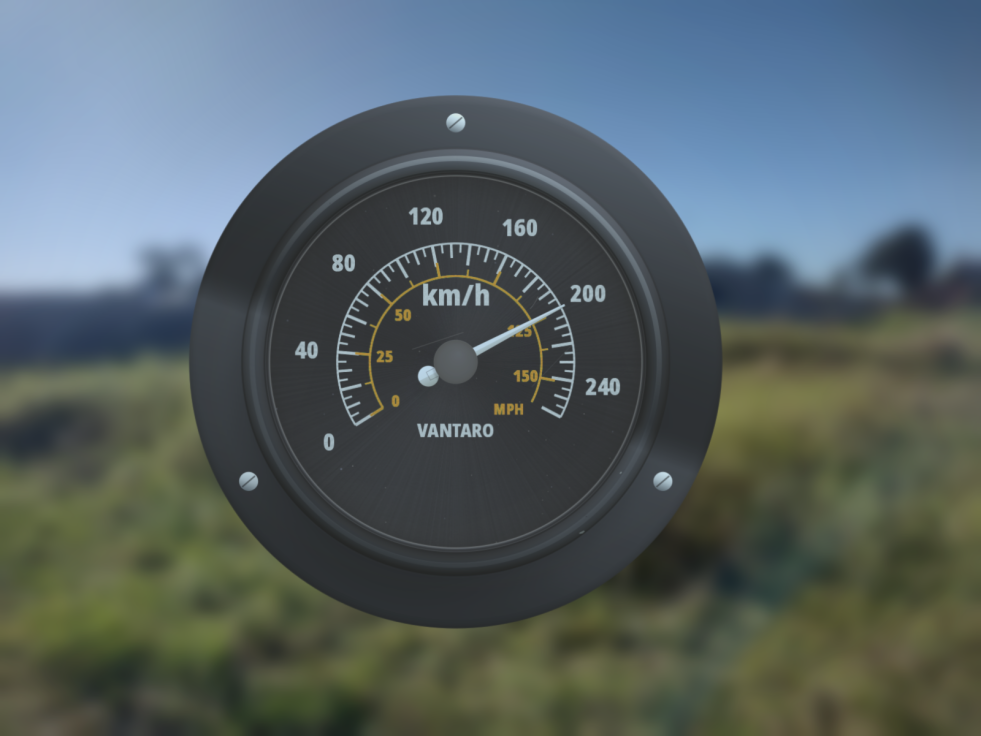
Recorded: {"value": 200, "unit": "km/h"}
